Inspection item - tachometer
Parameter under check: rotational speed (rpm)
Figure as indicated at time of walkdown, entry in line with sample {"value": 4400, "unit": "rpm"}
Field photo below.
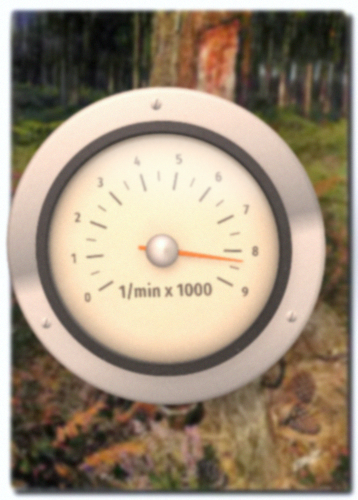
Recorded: {"value": 8250, "unit": "rpm"}
